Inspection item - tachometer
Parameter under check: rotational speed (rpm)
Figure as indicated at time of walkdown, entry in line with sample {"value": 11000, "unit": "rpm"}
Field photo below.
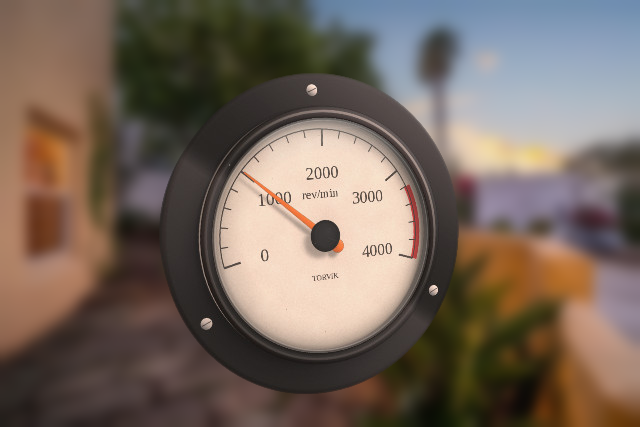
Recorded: {"value": 1000, "unit": "rpm"}
